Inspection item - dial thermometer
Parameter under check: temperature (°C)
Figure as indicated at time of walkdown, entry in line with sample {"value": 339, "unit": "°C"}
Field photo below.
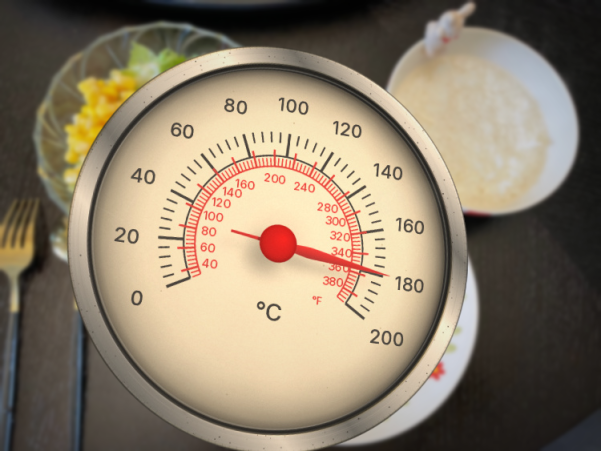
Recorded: {"value": 180, "unit": "°C"}
